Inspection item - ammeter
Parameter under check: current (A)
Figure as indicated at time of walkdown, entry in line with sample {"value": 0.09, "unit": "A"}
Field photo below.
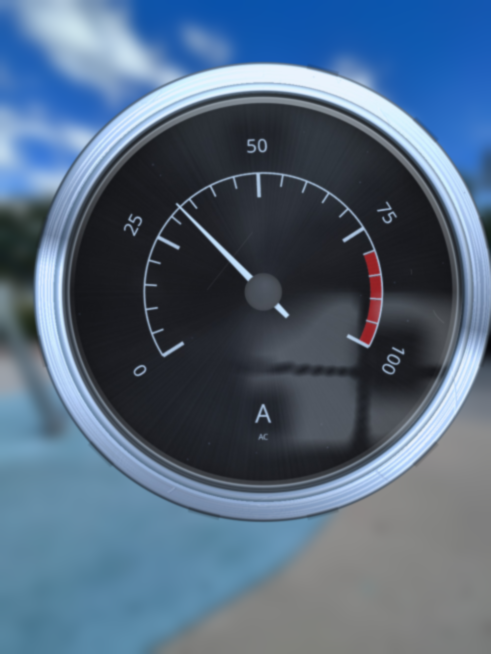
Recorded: {"value": 32.5, "unit": "A"}
